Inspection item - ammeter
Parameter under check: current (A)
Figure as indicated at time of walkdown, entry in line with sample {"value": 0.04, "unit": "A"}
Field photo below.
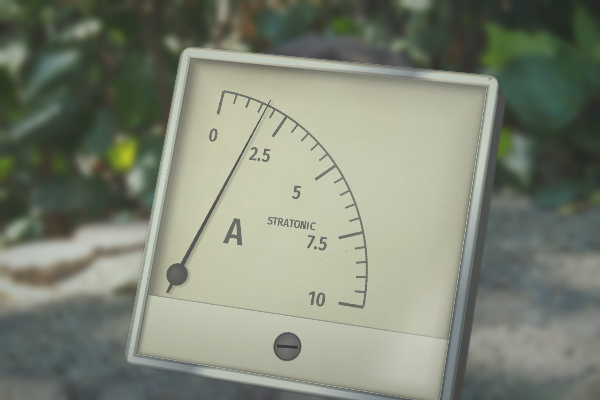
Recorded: {"value": 1.75, "unit": "A"}
